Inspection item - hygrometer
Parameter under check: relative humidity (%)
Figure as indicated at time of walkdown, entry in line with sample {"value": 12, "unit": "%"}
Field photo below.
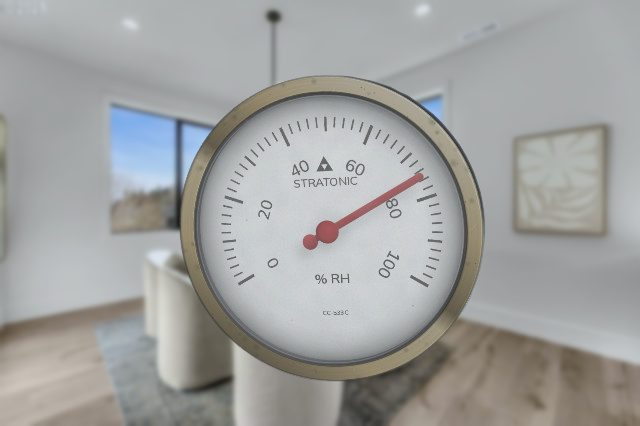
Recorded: {"value": 75, "unit": "%"}
